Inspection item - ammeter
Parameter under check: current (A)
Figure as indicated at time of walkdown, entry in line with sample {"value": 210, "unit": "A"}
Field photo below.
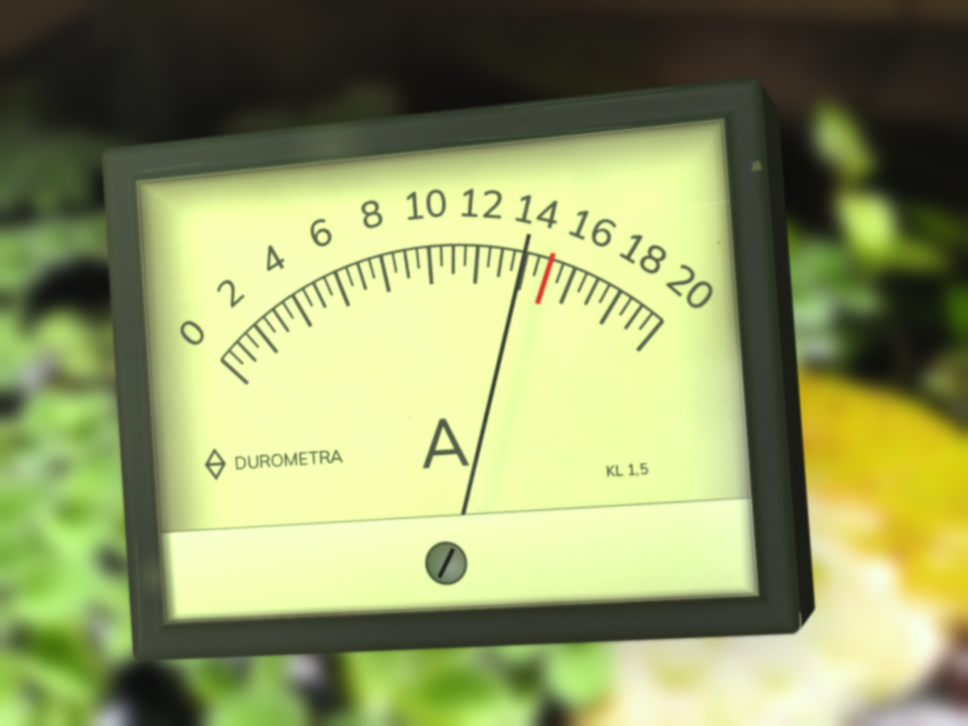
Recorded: {"value": 14, "unit": "A"}
